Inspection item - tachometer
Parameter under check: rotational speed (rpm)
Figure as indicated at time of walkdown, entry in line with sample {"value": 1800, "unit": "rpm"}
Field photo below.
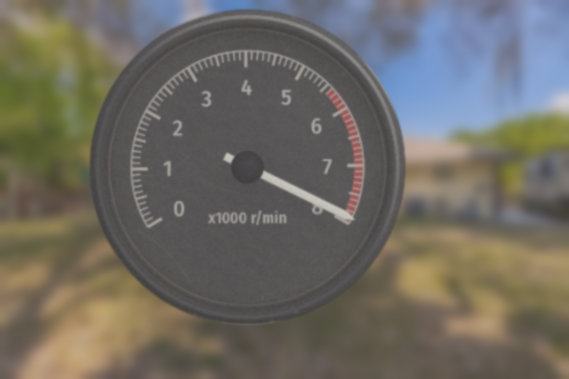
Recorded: {"value": 7900, "unit": "rpm"}
